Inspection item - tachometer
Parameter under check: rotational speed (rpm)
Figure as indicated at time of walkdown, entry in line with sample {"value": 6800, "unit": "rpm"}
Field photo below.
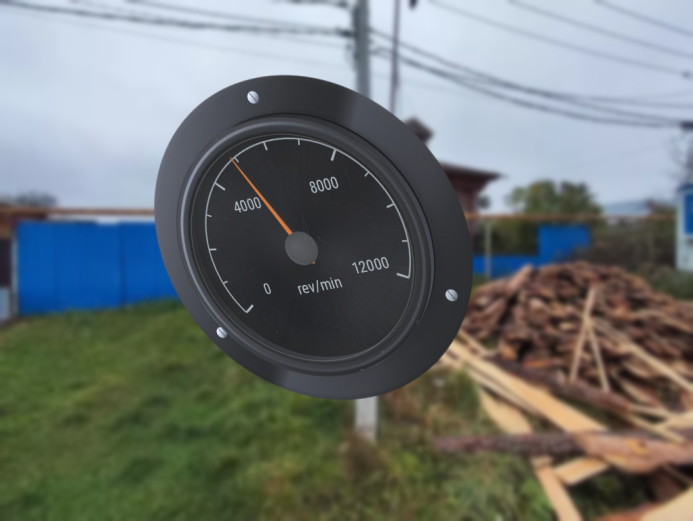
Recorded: {"value": 5000, "unit": "rpm"}
